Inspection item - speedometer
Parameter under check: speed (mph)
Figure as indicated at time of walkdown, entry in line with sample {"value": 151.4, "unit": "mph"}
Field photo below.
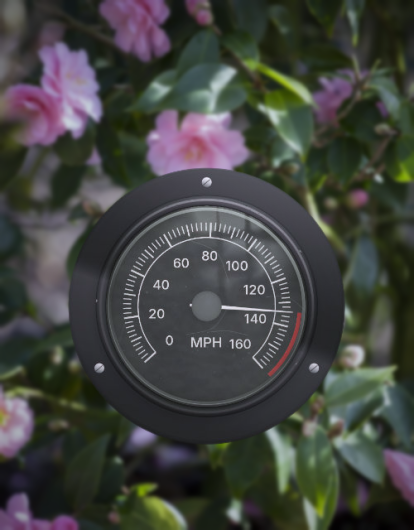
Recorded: {"value": 134, "unit": "mph"}
